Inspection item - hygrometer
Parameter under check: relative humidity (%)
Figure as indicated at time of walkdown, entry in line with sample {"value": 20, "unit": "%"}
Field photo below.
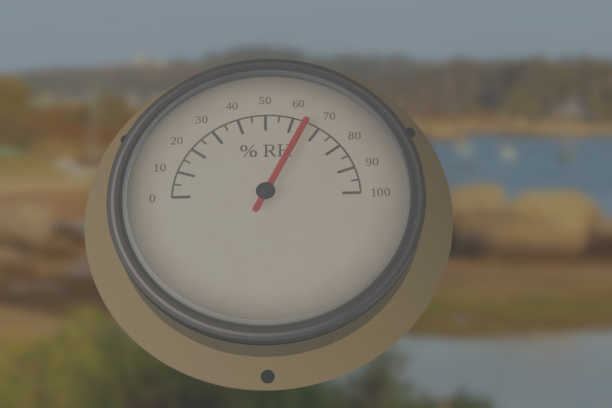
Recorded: {"value": 65, "unit": "%"}
